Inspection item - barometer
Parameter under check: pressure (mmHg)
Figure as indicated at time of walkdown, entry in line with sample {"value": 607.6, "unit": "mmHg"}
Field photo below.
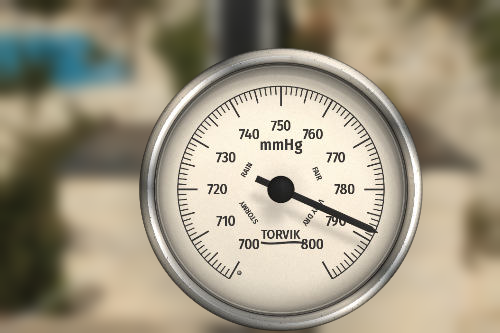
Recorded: {"value": 788, "unit": "mmHg"}
